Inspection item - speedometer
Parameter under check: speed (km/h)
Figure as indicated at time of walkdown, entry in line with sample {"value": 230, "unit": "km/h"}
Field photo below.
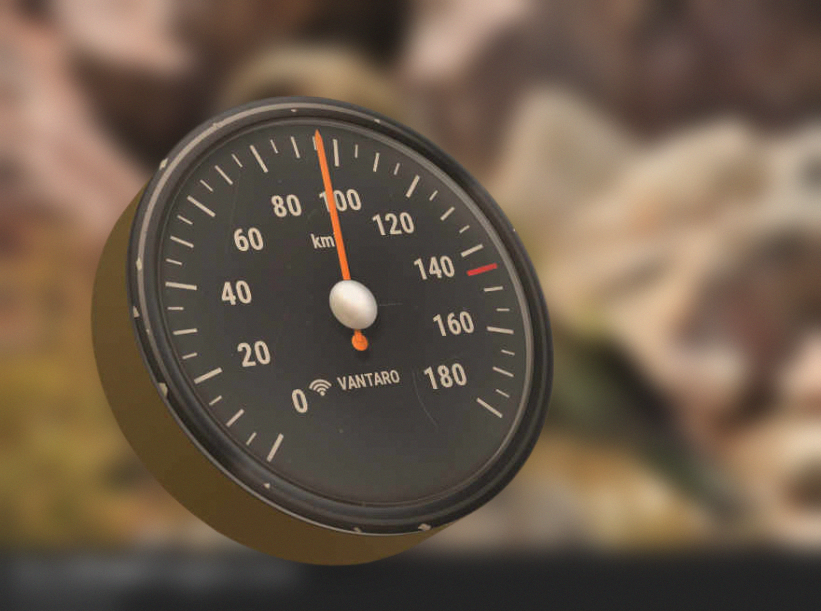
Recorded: {"value": 95, "unit": "km/h"}
